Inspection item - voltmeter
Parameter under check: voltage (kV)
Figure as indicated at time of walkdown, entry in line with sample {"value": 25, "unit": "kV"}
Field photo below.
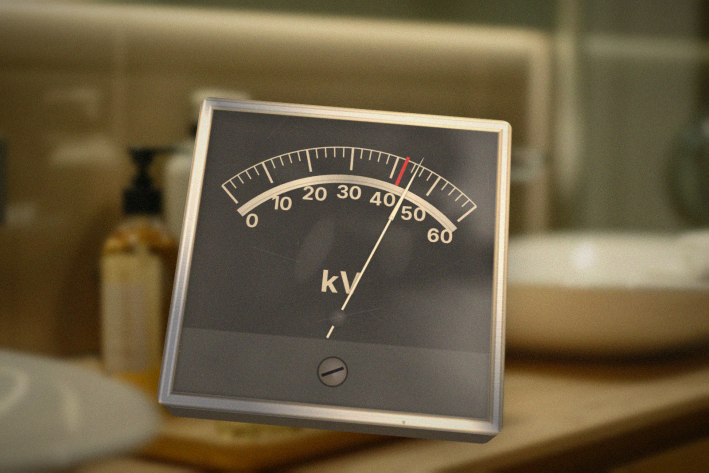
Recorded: {"value": 45, "unit": "kV"}
